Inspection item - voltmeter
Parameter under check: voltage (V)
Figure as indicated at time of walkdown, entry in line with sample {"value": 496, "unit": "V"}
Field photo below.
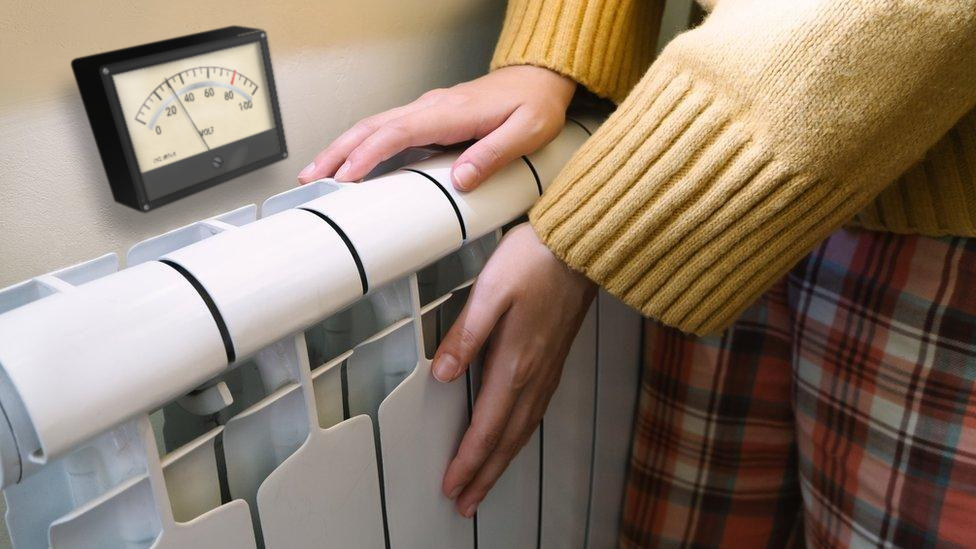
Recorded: {"value": 30, "unit": "V"}
